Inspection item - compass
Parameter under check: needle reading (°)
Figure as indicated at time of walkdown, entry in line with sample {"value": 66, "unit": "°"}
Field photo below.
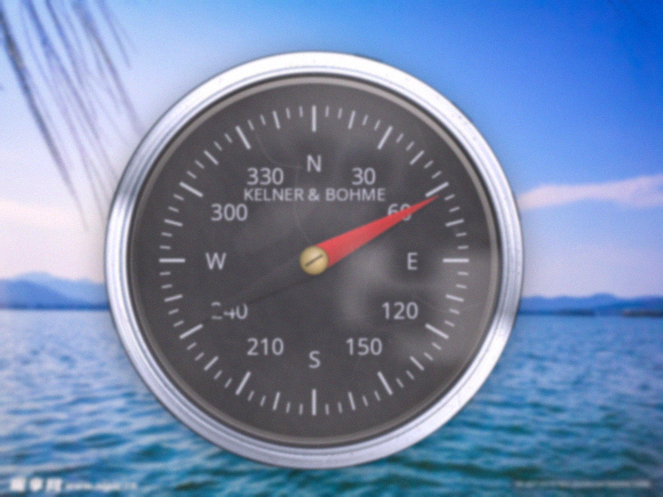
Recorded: {"value": 62.5, "unit": "°"}
